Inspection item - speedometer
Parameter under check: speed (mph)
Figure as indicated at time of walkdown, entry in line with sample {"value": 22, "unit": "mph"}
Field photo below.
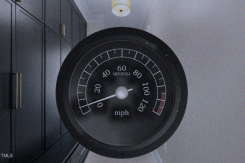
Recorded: {"value": 5, "unit": "mph"}
